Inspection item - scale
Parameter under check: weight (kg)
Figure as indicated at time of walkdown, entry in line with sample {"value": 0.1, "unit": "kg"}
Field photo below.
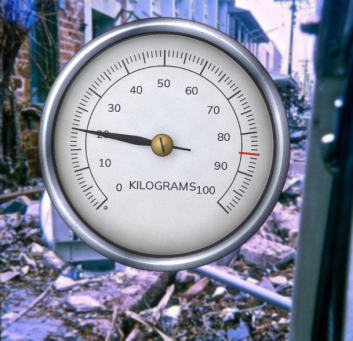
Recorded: {"value": 20, "unit": "kg"}
